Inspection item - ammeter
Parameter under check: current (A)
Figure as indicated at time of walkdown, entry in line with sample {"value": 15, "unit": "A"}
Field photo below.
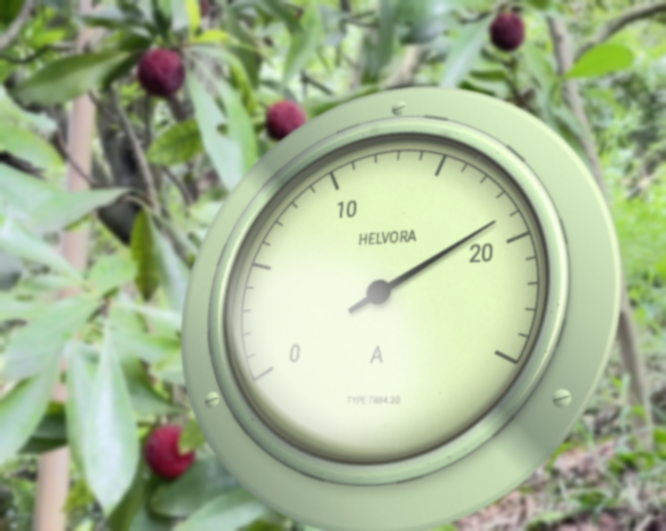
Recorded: {"value": 19, "unit": "A"}
